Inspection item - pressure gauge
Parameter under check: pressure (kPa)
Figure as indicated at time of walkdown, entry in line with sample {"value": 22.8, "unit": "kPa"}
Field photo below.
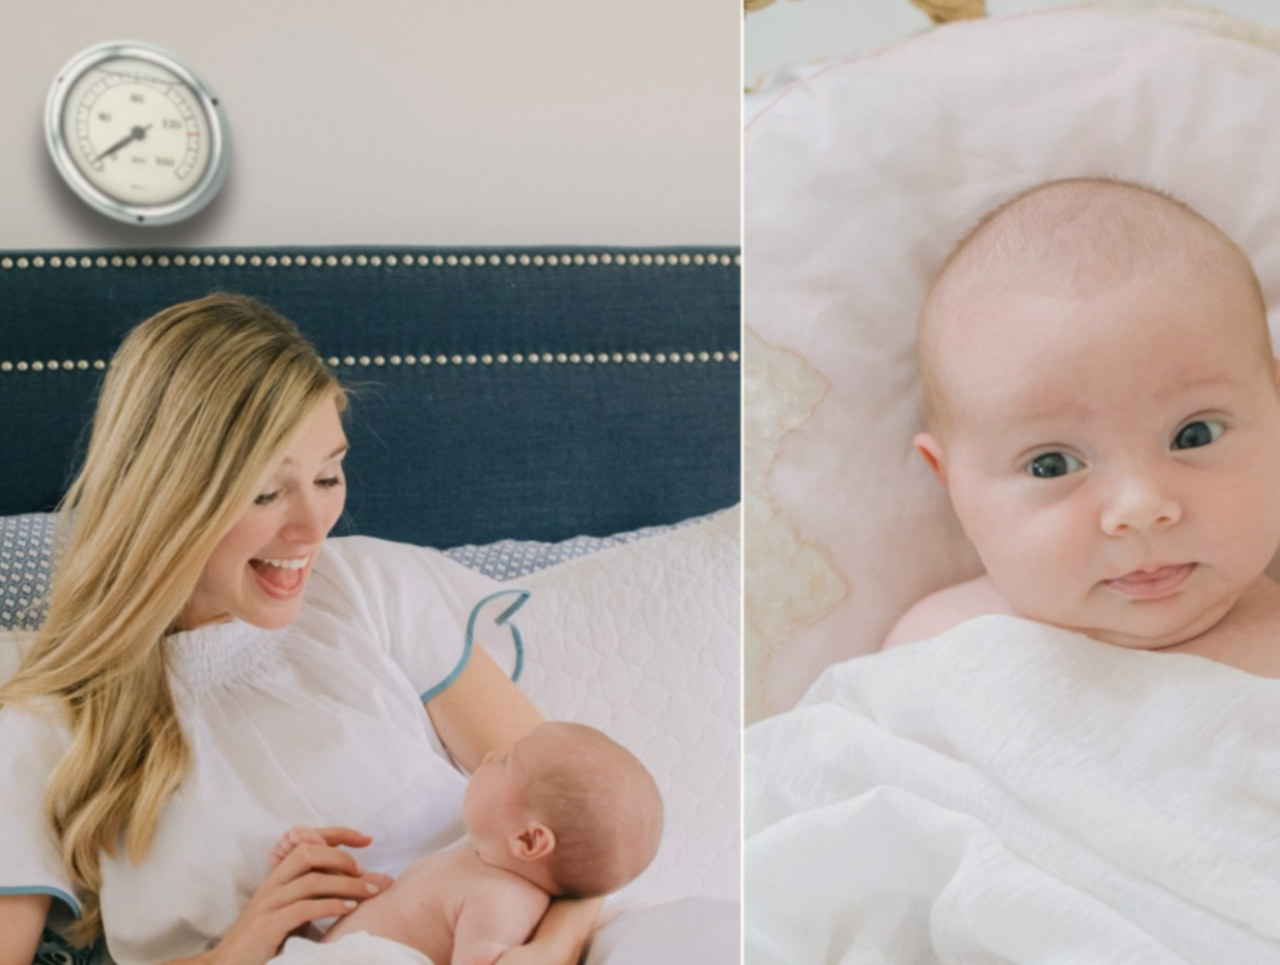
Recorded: {"value": 5, "unit": "kPa"}
